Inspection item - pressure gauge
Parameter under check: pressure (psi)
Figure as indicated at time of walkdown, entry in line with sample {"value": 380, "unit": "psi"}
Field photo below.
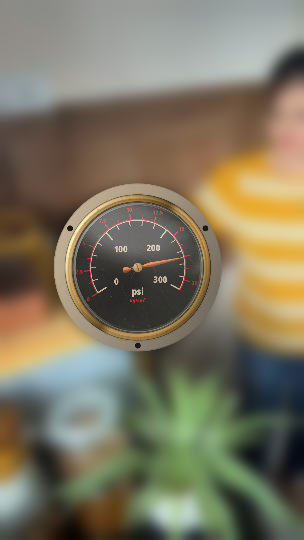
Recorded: {"value": 250, "unit": "psi"}
